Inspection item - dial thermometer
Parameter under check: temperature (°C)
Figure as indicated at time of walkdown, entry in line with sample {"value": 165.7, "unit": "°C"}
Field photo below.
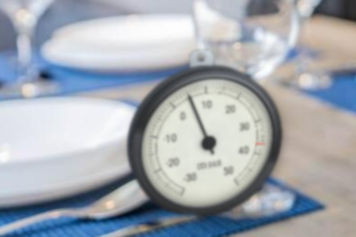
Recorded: {"value": 5, "unit": "°C"}
